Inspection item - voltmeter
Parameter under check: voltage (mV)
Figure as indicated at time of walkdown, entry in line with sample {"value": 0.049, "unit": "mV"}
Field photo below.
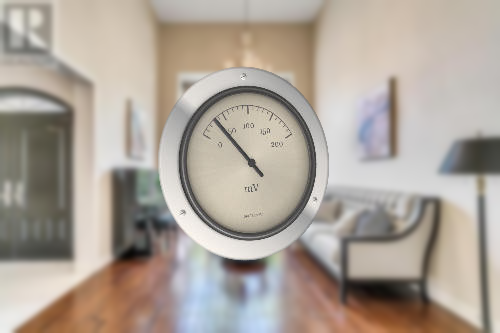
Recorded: {"value": 30, "unit": "mV"}
